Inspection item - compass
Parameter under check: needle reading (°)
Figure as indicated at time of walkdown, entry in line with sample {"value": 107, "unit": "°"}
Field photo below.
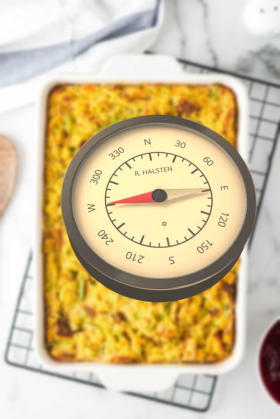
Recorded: {"value": 270, "unit": "°"}
